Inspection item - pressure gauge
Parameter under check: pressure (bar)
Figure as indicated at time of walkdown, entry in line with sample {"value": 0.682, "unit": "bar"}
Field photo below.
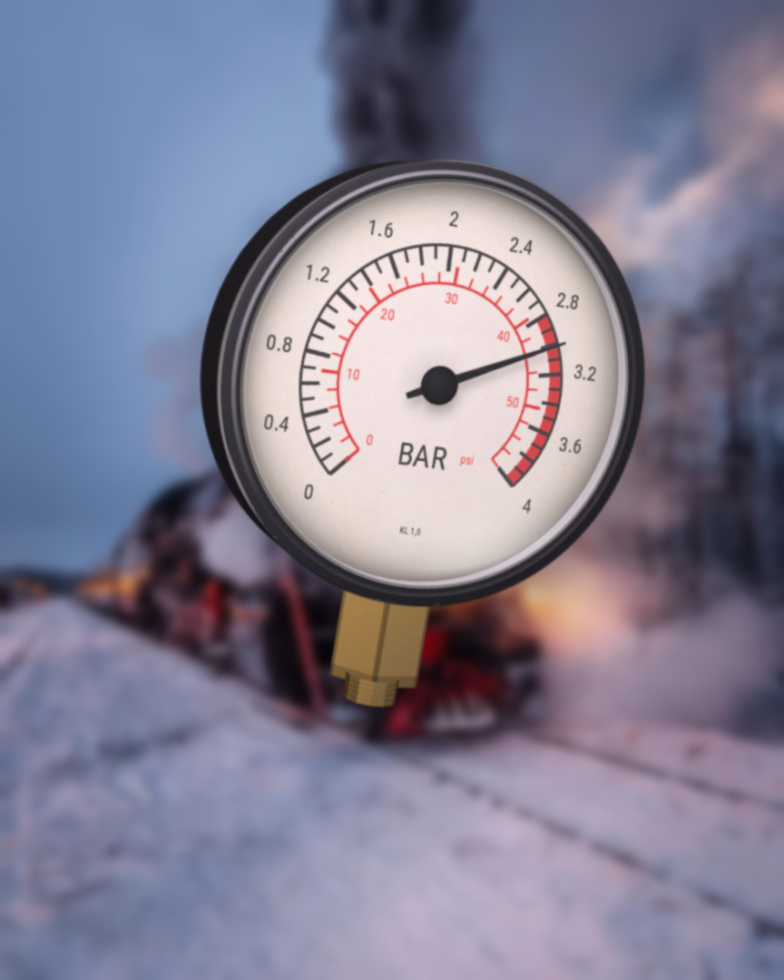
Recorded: {"value": 3, "unit": "bar"}
